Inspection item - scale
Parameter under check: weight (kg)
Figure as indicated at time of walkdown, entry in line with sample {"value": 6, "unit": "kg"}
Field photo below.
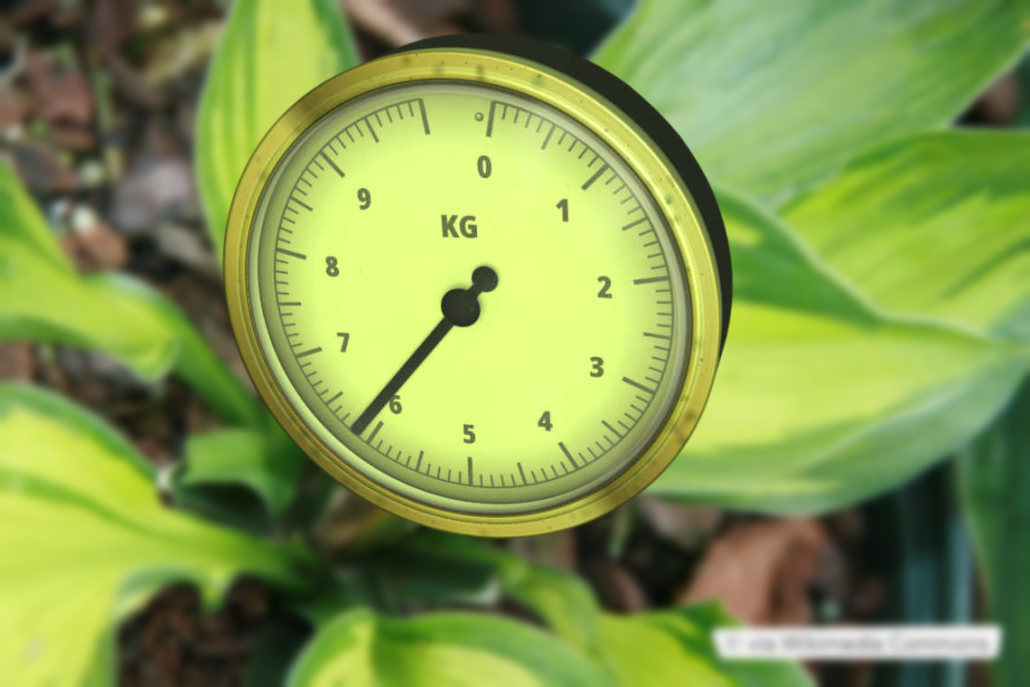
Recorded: {"value": 6.15, "unit": "kg"}
